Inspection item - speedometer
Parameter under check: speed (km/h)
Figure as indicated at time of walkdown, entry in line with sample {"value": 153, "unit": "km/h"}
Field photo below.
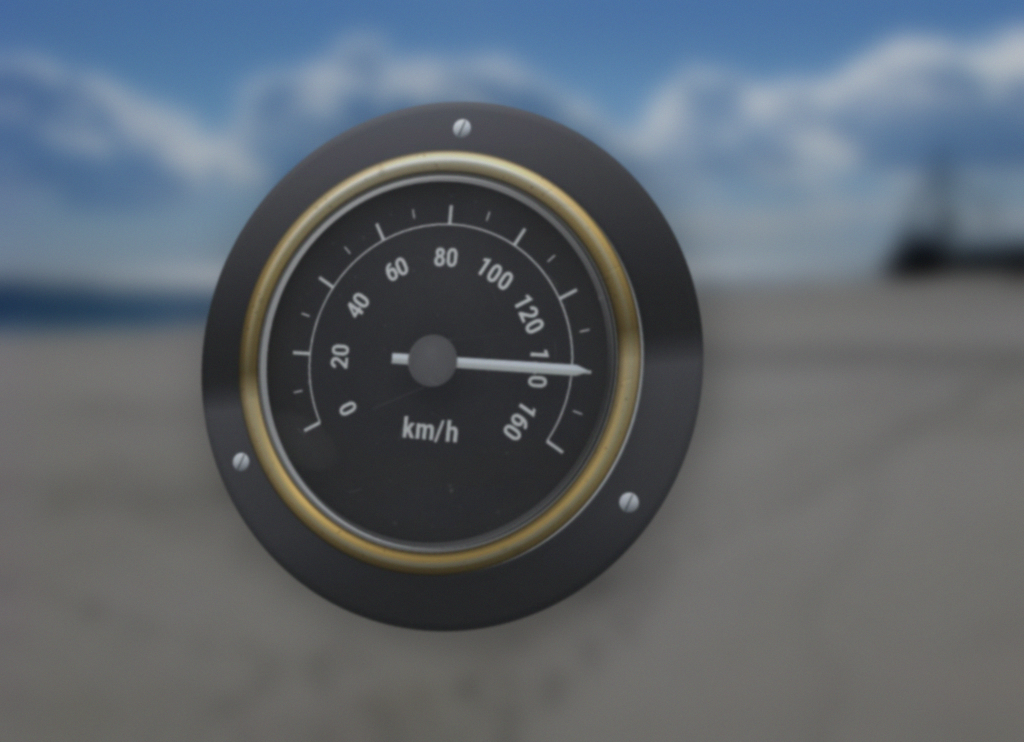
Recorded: {"value": 140, "unit": "km/h"}
